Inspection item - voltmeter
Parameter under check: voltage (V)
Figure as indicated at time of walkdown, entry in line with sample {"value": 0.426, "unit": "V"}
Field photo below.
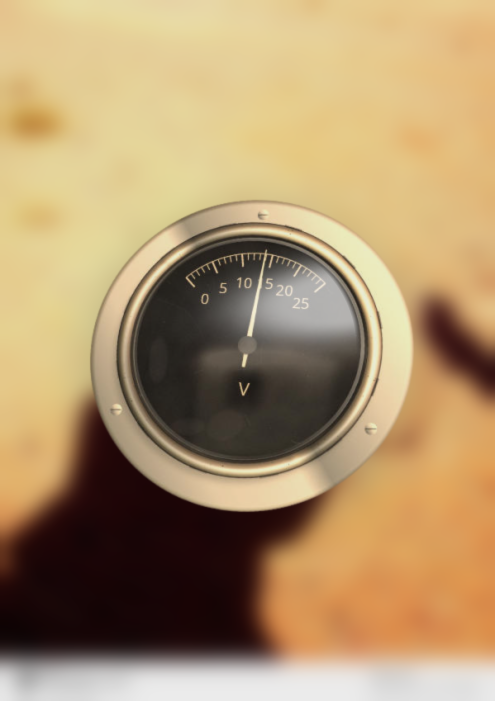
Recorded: {"value": 14, "unit": "V"}
